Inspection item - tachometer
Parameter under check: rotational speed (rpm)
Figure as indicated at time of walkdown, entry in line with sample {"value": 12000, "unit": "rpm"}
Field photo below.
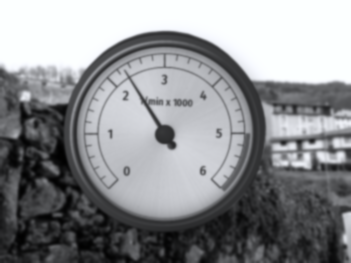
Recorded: {"value": 2300, "unit": "rpm"}
